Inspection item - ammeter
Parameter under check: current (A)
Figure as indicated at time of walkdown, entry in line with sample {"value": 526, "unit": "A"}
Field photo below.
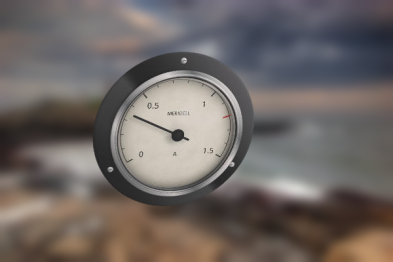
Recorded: {"value": 0.35, "unit": "A"}
